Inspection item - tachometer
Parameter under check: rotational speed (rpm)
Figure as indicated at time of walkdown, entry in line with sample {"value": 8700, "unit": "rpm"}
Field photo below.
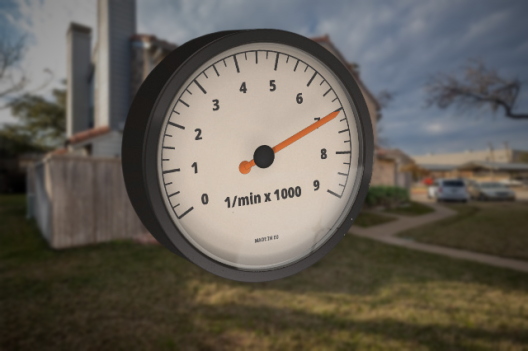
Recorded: {"value": 7000, "unit": "rpm"}
